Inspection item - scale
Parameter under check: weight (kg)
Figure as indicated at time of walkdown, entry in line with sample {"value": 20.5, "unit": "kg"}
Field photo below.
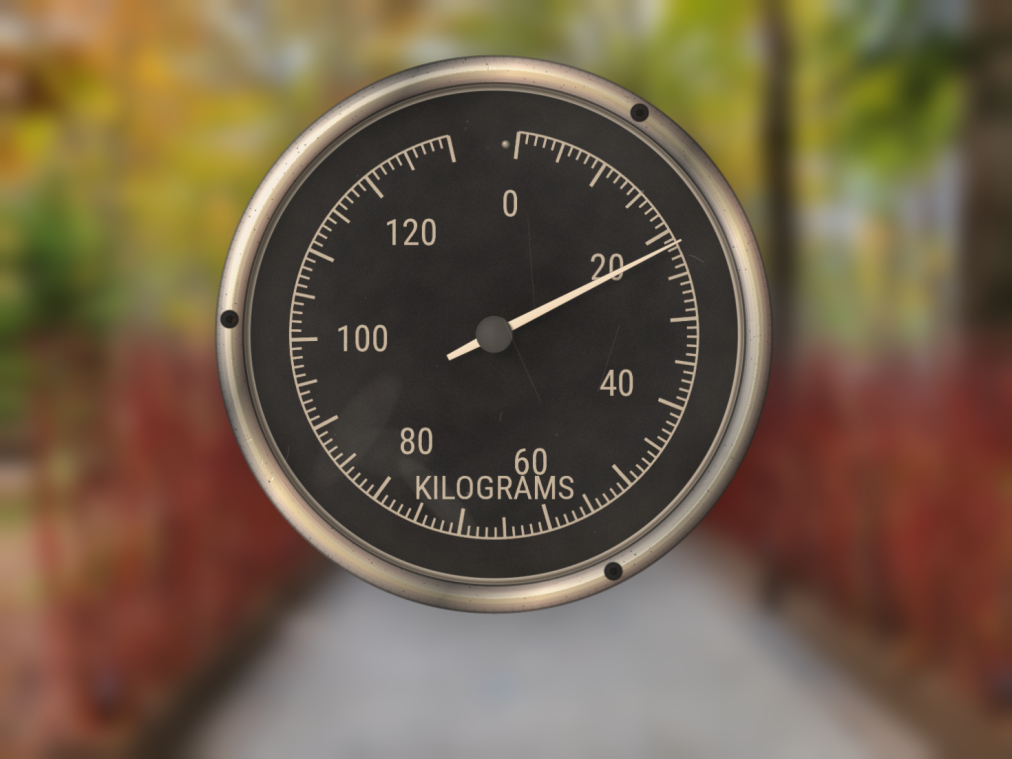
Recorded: {"value": 21.5, "unit": "kg"}
